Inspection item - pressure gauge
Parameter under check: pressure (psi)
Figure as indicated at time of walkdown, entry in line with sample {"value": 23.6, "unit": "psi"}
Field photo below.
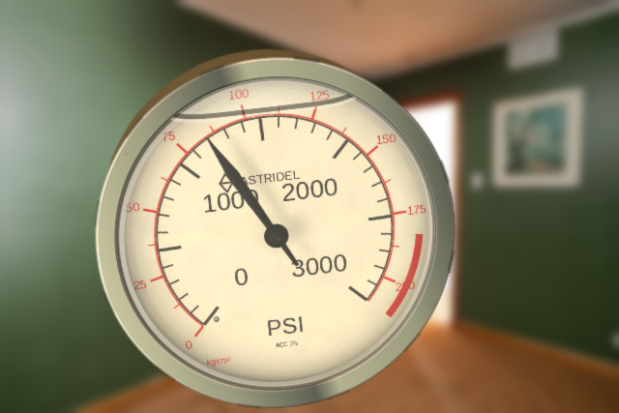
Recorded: {"value": 1200, "unit": "psi"}
